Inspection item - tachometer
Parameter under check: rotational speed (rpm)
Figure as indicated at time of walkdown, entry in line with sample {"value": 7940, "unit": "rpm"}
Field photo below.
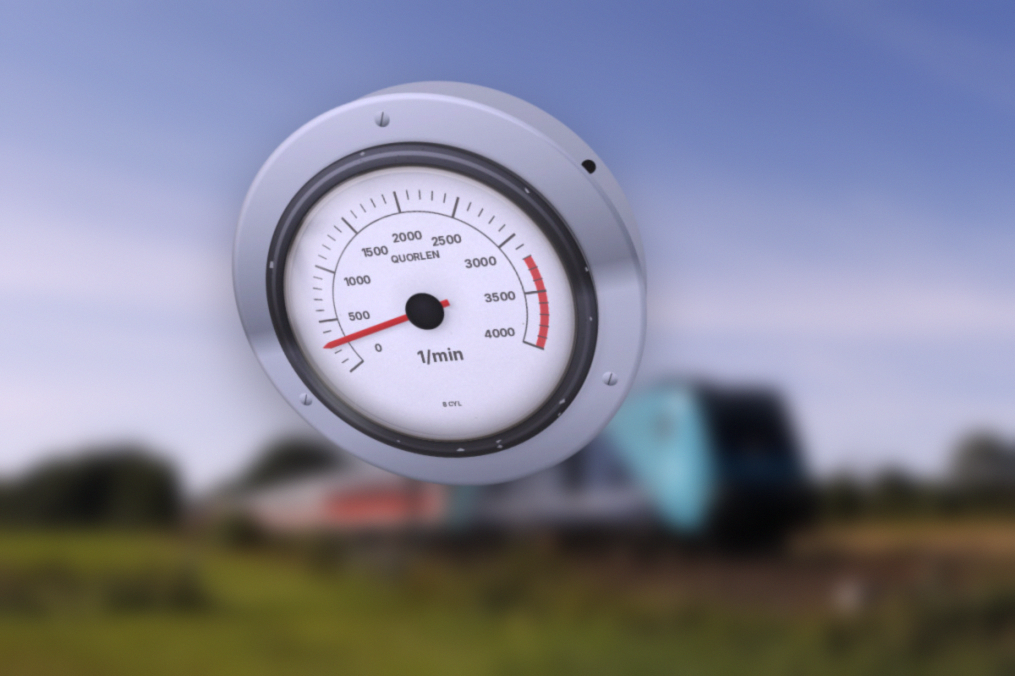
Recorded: {"value": 300, "unit": "rpm"}
